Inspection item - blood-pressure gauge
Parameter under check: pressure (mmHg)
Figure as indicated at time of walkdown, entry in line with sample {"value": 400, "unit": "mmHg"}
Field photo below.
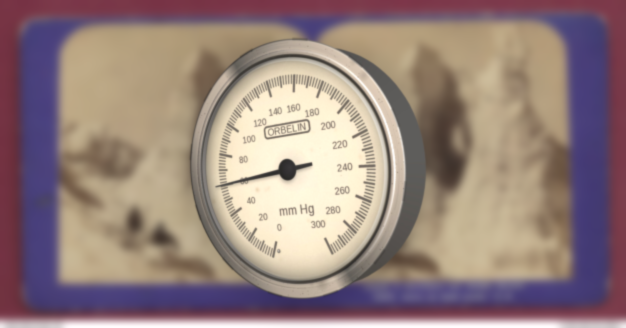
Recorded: {"value": 60, "unit": "mmHg"}
